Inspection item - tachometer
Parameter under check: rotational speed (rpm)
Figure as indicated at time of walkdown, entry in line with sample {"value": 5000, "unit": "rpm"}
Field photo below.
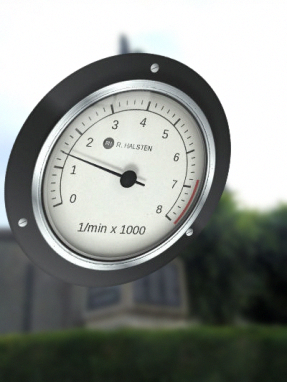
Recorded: {"value": 1400, "unit": "rpm"}
